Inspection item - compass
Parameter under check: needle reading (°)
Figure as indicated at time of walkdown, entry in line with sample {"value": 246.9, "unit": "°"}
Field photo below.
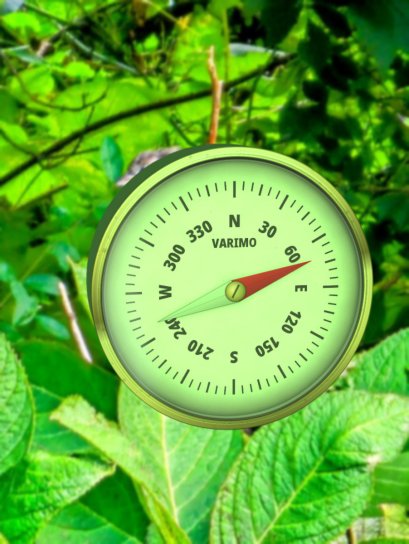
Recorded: {"value": 70, "unit": "°"}
